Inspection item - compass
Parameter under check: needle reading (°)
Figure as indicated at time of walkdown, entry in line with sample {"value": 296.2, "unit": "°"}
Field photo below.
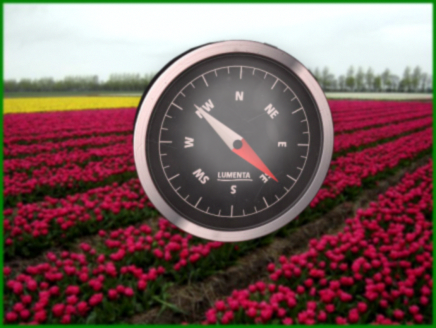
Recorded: {"value": 130, "unit": "°"}
